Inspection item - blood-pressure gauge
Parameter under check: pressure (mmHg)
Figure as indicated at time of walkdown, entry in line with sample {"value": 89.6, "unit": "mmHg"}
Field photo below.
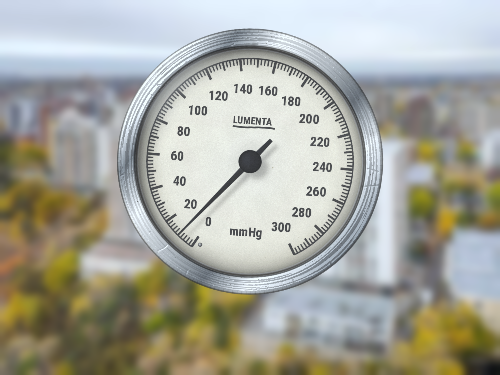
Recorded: {"value": 10, "unit": "mmHg"}
